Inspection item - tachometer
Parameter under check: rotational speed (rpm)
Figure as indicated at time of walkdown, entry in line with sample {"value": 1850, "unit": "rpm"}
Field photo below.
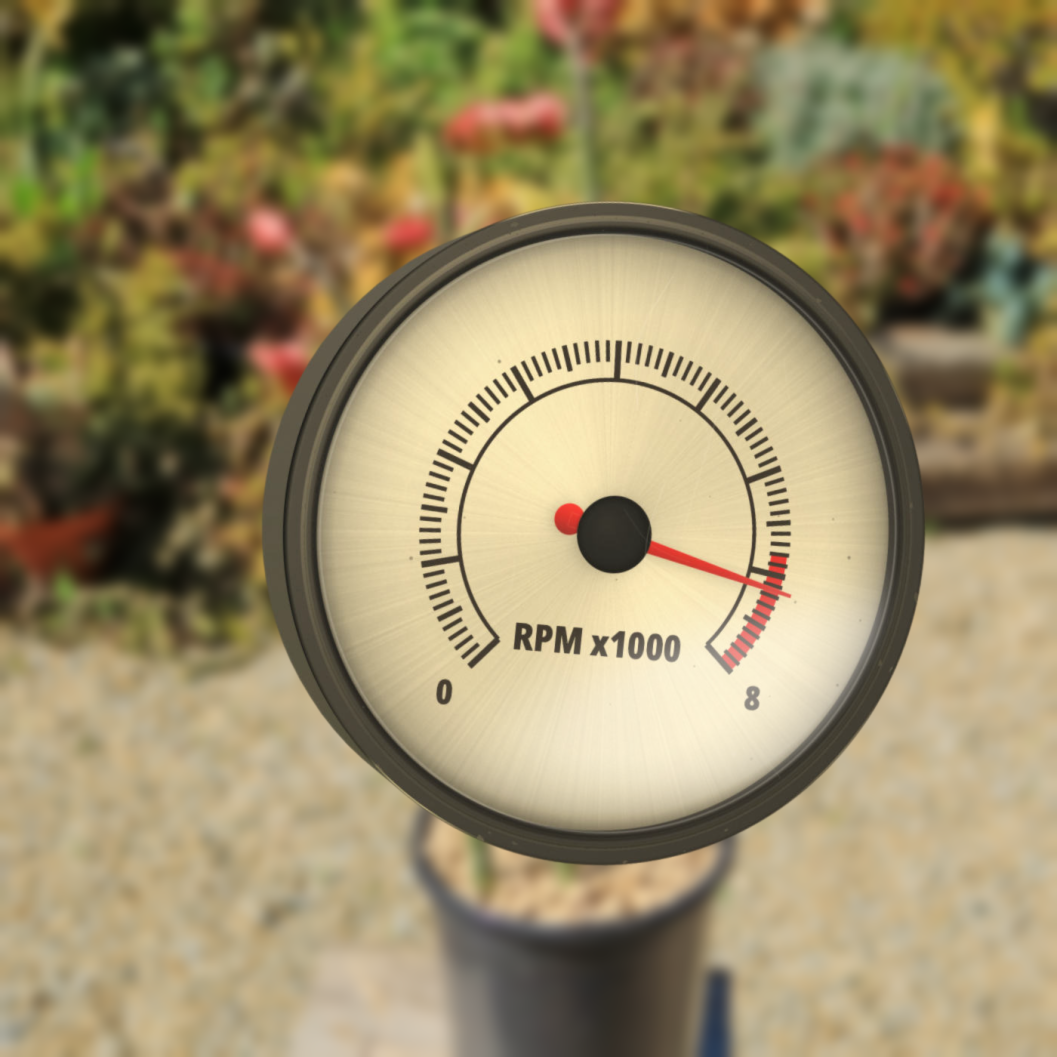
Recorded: {"value": 7150, "unit": "rpm"}
